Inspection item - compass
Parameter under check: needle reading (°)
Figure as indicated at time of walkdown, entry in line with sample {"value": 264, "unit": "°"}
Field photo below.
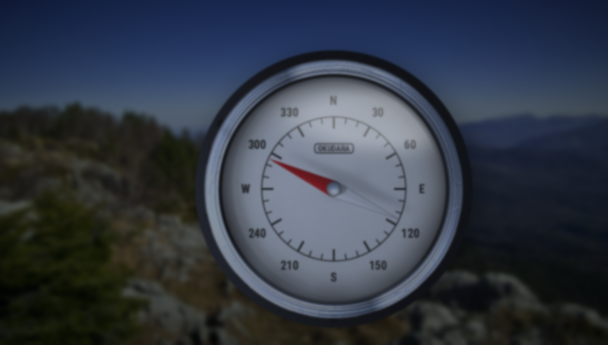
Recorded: {"value": 295, "unit": "°"}
